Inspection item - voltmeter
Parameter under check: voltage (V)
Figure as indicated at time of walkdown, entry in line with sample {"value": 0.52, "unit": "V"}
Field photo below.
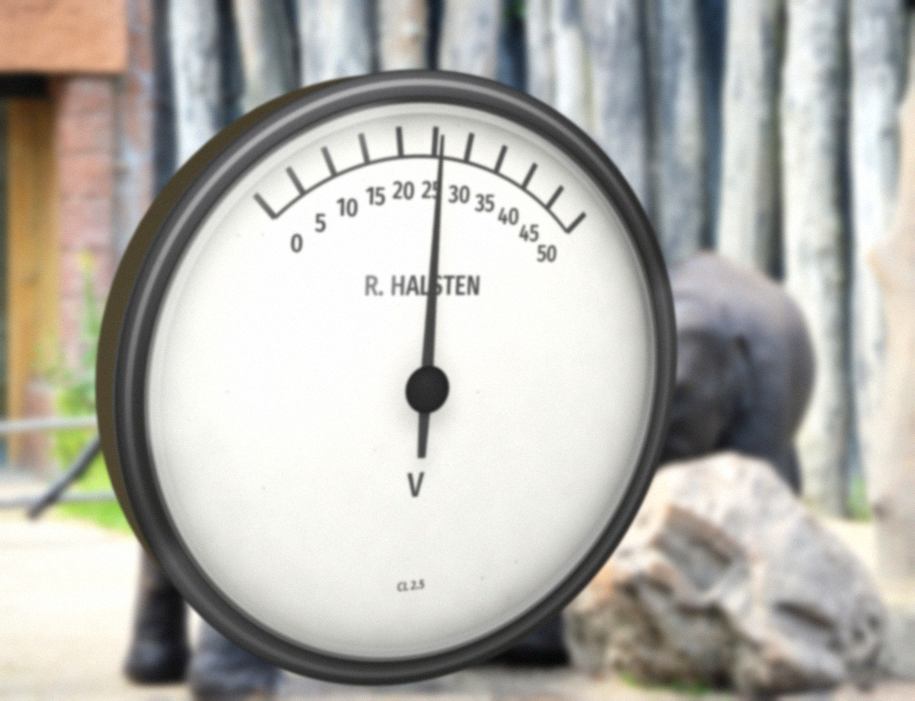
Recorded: {"value": 25, "unit": "V"}
